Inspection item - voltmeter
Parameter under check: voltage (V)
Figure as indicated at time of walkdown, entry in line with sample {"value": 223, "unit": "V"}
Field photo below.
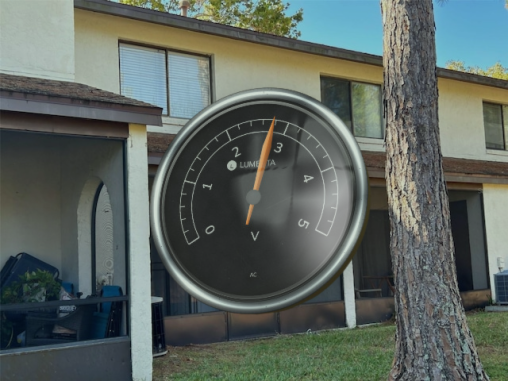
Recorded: {"value": 2.8, "unit": "V"}
